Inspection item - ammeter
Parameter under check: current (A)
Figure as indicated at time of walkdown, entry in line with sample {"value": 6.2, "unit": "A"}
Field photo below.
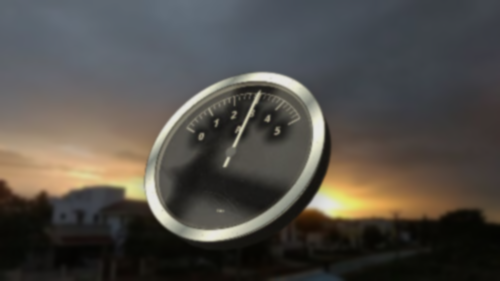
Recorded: {"value": 3, "unit": "A"}
